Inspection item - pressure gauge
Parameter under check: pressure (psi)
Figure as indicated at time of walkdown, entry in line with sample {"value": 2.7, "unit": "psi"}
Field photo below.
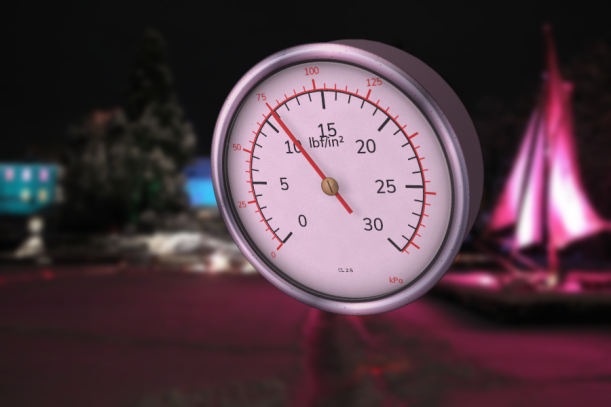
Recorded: {"value": 11, "unit": "psi"}
